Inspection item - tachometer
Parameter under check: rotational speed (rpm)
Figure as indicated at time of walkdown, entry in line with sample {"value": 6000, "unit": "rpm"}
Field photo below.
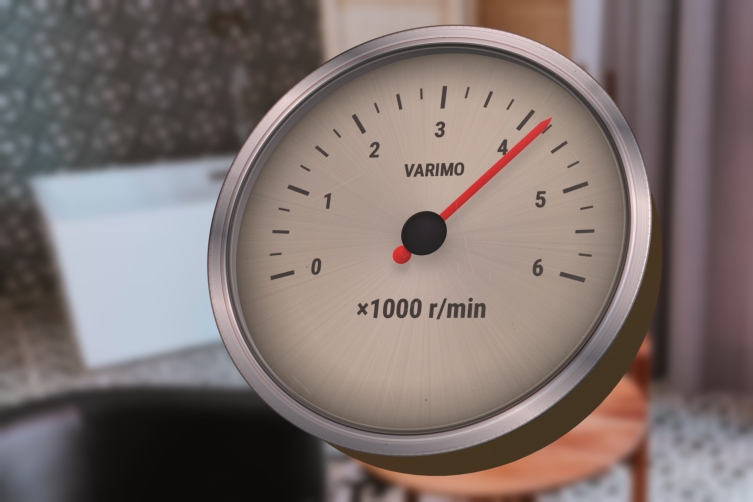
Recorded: {"value": 4250, "unit": "rpm"}
